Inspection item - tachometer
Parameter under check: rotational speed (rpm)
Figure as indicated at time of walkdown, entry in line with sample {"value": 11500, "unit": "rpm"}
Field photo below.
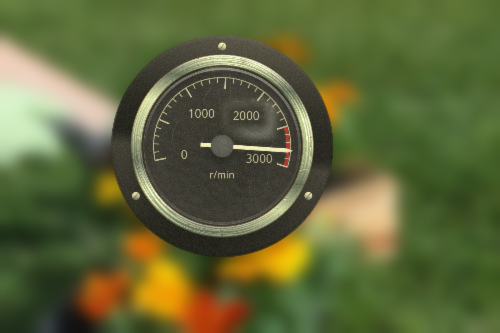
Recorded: {"value": 2800, "unit": "rpm"}
